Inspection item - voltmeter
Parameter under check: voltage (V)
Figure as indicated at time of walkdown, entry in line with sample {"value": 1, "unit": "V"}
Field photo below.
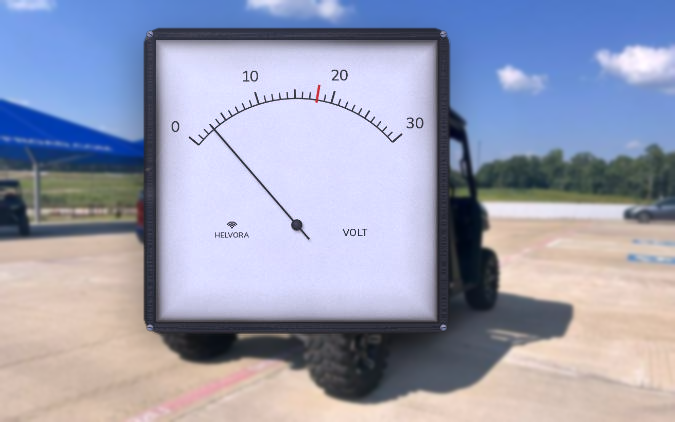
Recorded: {"value": 3, "unit": "V"}
